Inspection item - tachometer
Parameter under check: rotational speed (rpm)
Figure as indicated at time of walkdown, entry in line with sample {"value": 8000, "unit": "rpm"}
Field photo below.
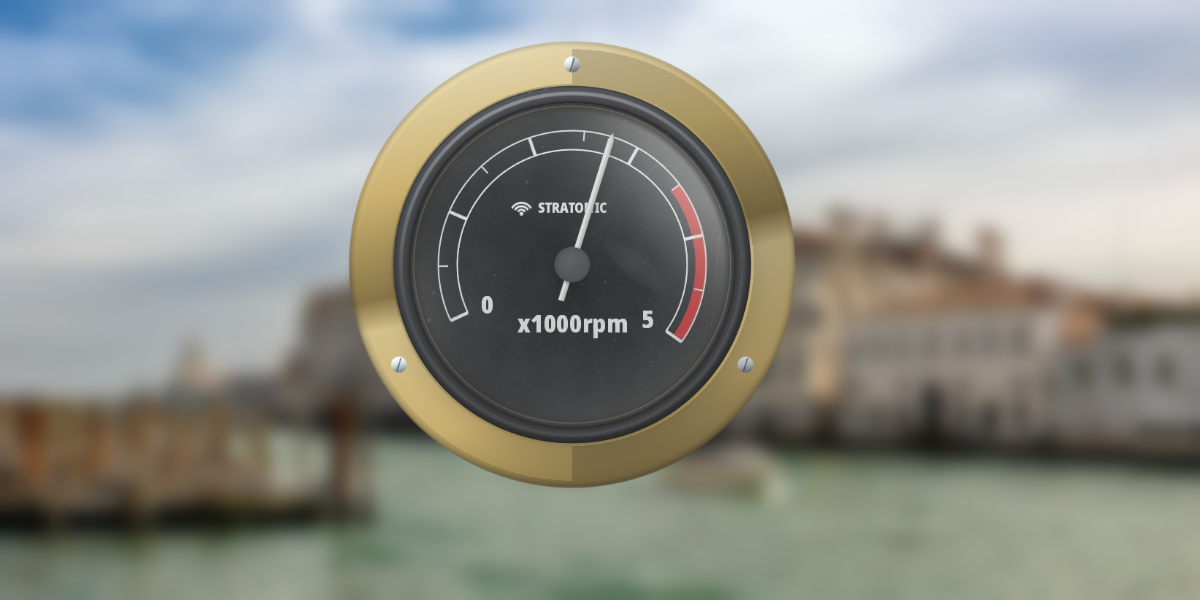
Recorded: {"value": 2750, "unit": "rpm"}
